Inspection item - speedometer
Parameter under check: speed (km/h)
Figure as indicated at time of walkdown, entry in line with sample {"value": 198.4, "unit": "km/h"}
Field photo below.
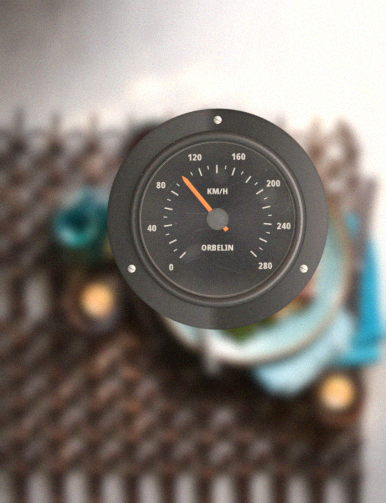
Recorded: {"value": 100, "unit": "km/h"}
